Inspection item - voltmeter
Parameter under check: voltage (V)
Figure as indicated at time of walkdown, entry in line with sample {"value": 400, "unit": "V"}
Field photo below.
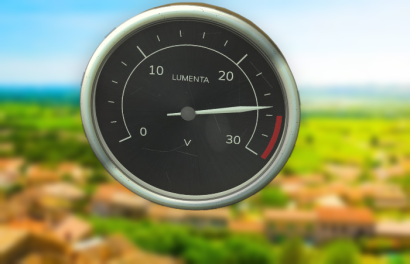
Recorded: {"value": 25, "unit": "V"}
